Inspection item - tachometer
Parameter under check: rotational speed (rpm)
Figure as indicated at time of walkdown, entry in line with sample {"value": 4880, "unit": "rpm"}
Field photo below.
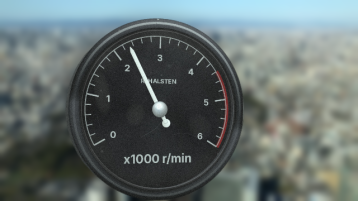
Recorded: {"value": 2300, "unit": "rpm"}
